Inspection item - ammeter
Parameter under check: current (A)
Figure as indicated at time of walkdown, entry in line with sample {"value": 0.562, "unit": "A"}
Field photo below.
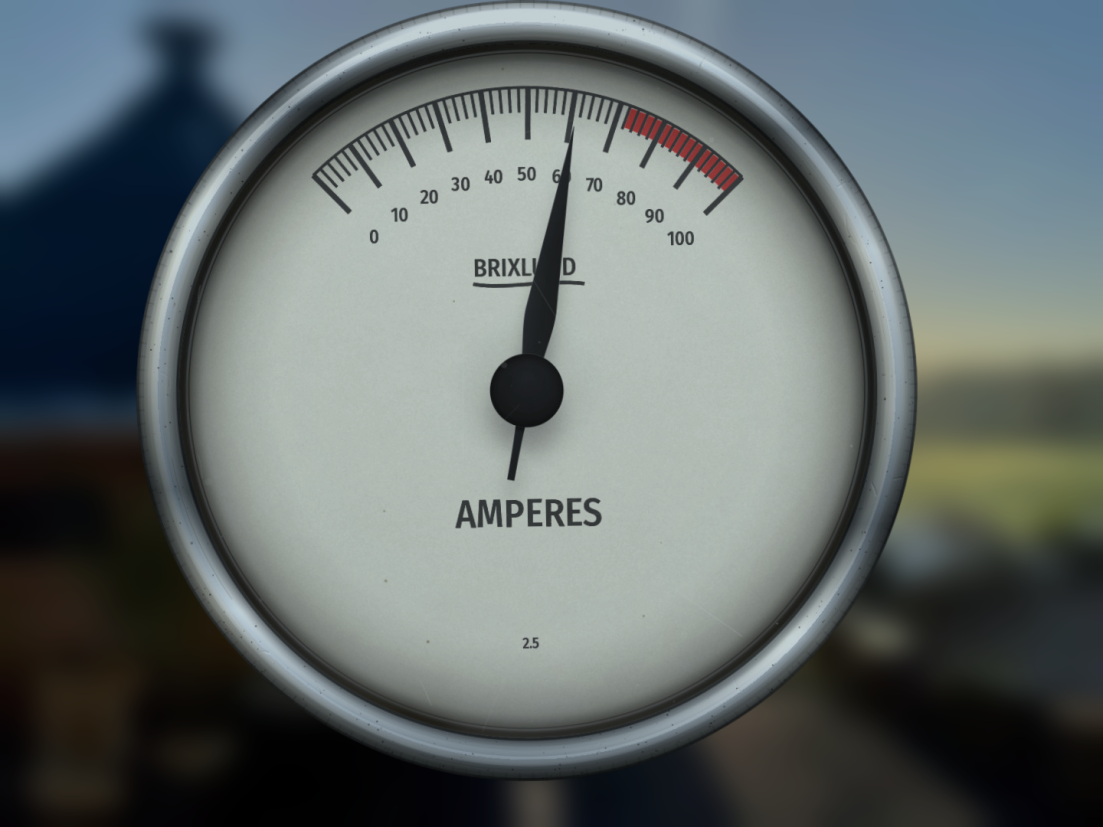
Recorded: {"value": 61, "unit": "A"}
